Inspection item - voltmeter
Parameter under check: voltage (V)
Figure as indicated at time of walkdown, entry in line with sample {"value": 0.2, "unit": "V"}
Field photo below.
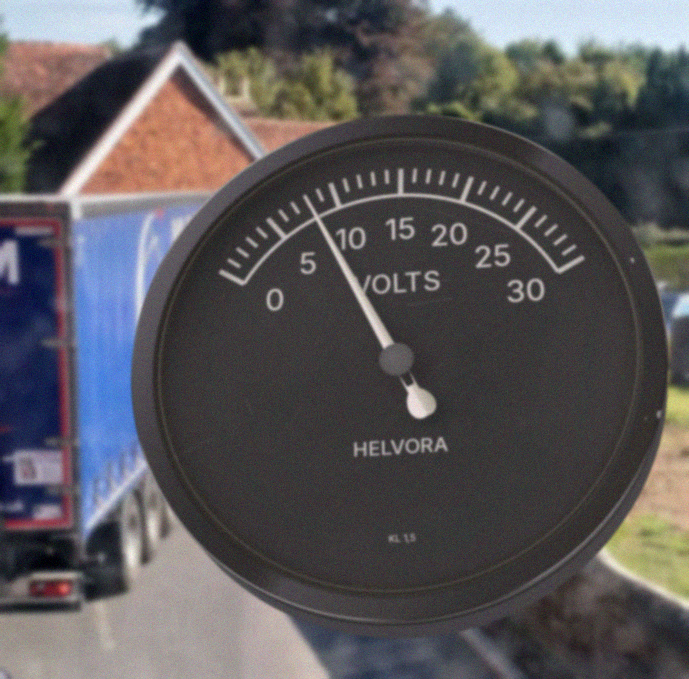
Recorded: {"value": 8, "unit": "V"}
